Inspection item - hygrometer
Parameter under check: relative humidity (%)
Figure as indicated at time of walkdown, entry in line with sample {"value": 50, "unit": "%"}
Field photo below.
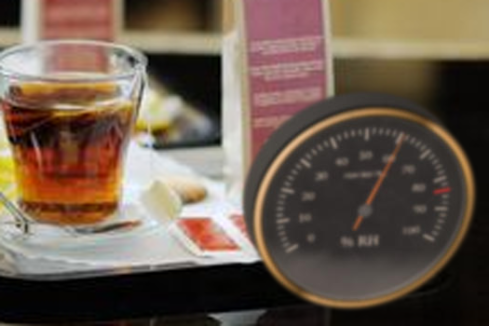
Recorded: {"value": 60, "unit": "%"}
